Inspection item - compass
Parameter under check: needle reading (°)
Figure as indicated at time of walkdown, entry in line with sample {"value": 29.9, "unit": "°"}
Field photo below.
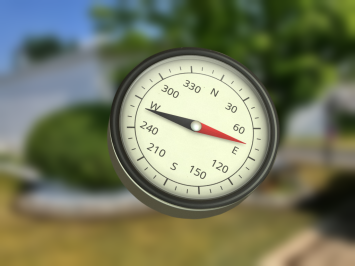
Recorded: {"value": 80, "unit": "°"}
